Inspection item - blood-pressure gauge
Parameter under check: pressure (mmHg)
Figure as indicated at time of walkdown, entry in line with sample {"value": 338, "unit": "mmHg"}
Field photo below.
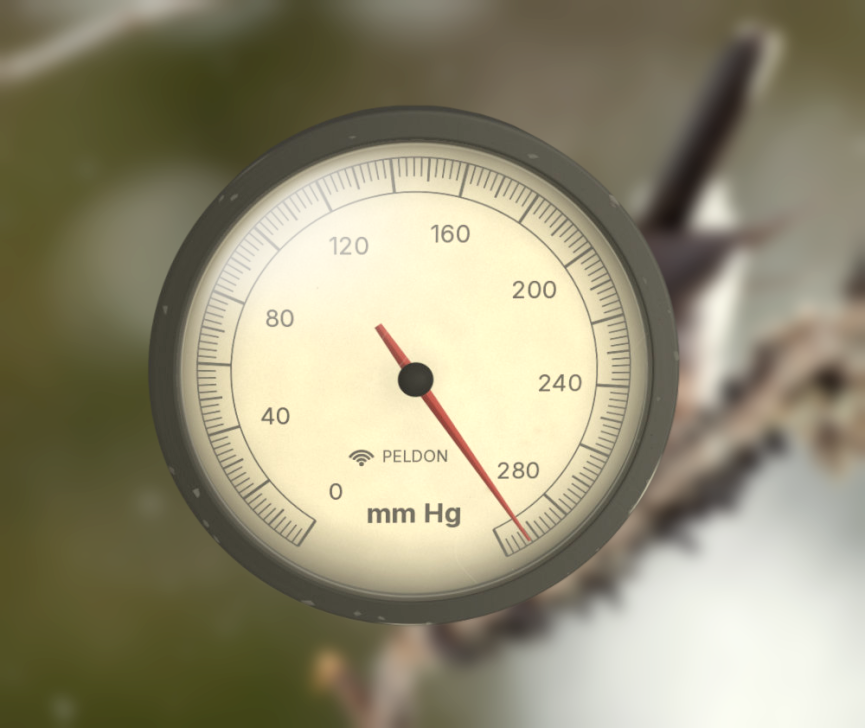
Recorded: {"value": 292, "unit": "mmHg"}
